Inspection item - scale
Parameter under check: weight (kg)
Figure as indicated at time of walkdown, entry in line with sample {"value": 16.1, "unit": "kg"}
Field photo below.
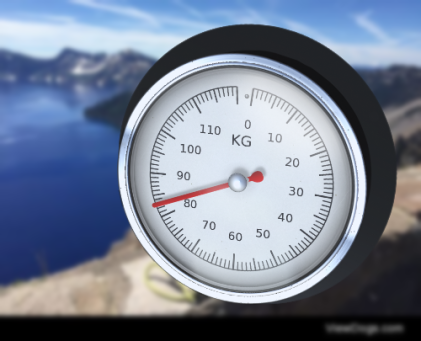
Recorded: {"value": 83, "unit": "kg"}
